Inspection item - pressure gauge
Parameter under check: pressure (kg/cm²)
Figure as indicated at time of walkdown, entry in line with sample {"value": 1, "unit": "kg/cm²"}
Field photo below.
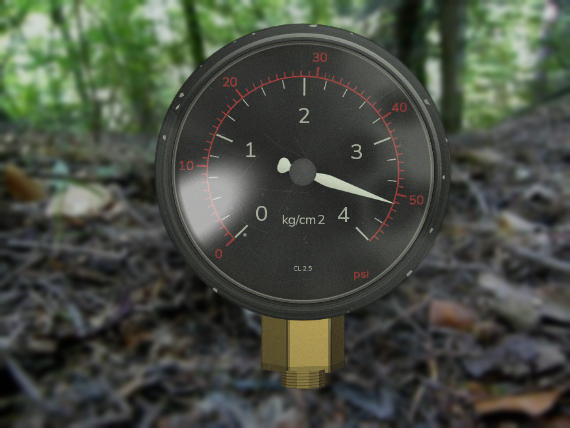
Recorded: {"value": 3.6, "unit": "kg/cm²"}
